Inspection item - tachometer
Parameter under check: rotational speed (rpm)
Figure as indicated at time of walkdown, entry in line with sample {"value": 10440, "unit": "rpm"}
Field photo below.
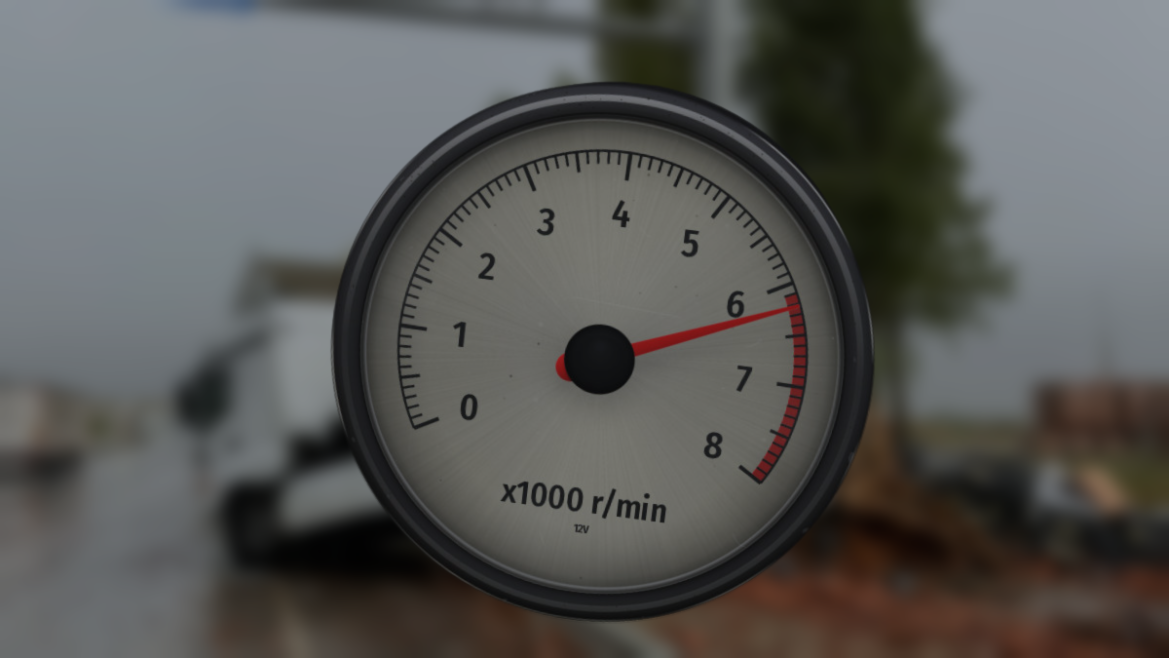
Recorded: {"value": 6200, "unit": "rpm"}
